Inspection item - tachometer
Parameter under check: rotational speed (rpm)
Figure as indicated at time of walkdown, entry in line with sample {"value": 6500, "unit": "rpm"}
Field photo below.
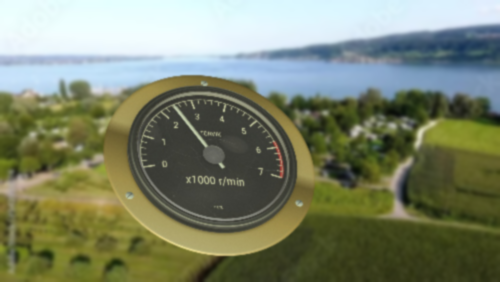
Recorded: {"value": 2400, "unit": "rpm"}
